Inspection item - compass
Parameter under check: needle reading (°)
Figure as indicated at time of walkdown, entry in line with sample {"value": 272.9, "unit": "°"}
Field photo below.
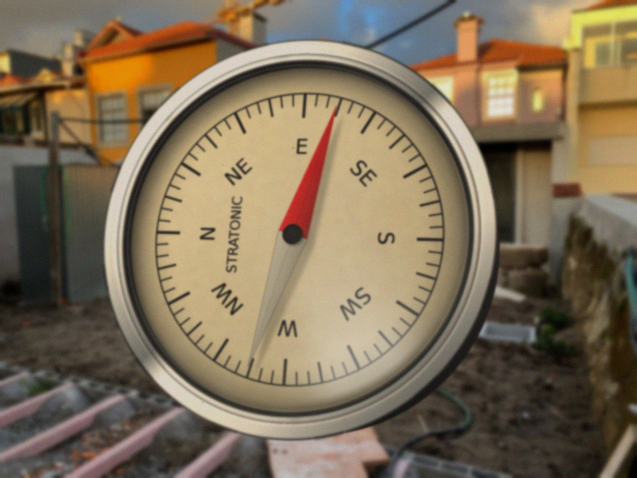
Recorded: {"value": 105, "unit": "°"}
